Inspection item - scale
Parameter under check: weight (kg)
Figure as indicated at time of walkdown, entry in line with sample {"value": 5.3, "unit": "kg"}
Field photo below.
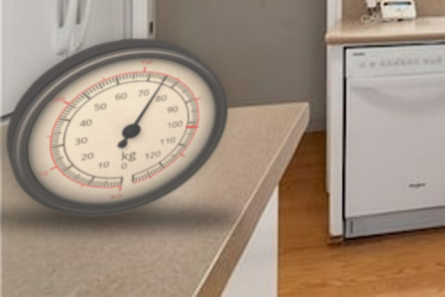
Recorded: {"value": 75, "unit": "kg"}
